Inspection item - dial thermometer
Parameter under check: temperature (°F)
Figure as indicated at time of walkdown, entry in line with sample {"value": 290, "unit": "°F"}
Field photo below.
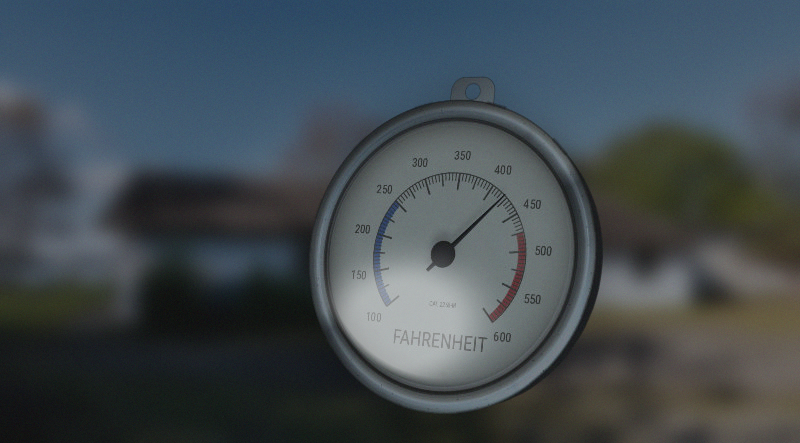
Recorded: {"value": 425, "unit": "°F"}
